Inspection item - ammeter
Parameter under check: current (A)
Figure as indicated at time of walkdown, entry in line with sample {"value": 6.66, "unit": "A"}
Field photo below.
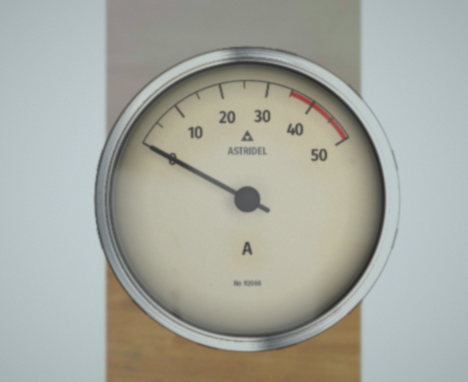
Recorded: {"value": 0, "unit": "A"}
